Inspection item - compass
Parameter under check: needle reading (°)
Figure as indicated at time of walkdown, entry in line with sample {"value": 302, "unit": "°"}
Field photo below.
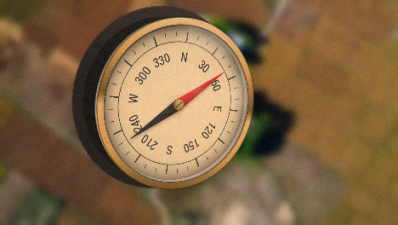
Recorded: {"value": 50, "unit": "°"}
